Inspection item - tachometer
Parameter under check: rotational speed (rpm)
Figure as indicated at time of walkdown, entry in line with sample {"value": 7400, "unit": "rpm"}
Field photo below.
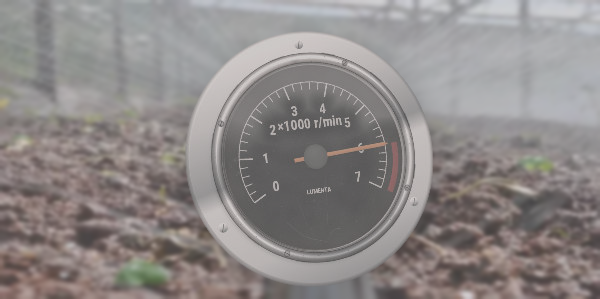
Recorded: {"value": 6000, "unit": "rpm"}
